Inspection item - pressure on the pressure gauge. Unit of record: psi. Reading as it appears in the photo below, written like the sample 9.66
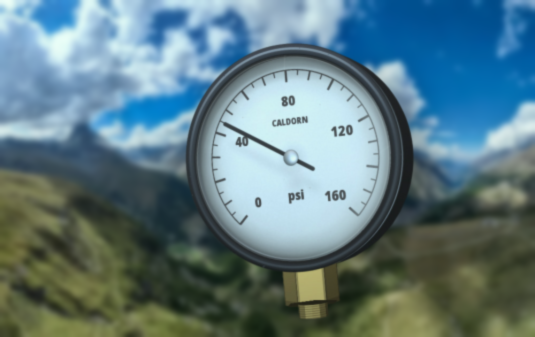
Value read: 45
